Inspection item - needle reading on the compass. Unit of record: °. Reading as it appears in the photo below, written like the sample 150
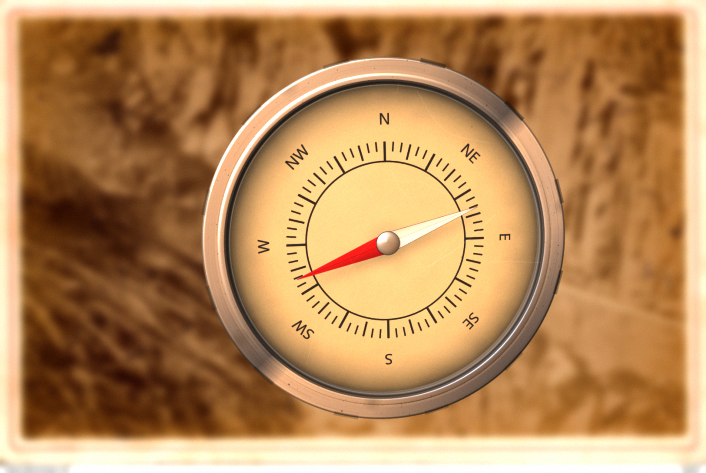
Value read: 250
